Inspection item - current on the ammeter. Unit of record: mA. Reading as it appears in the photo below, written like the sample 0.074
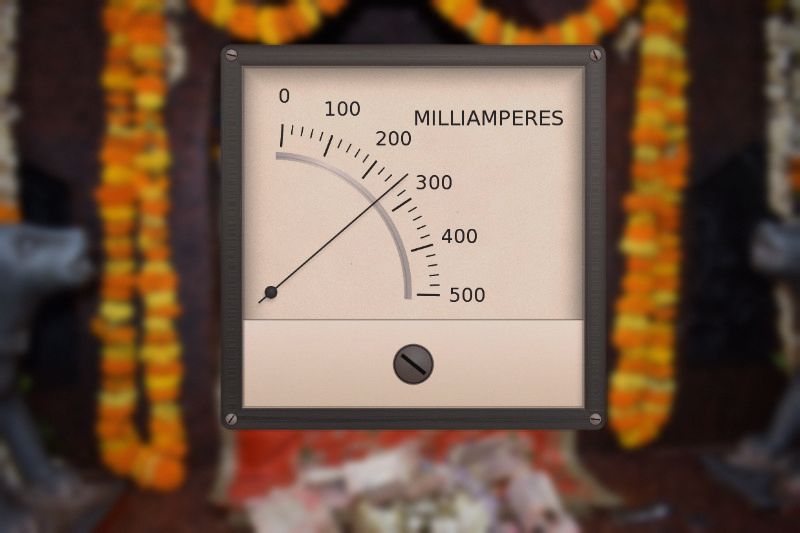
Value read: 260
